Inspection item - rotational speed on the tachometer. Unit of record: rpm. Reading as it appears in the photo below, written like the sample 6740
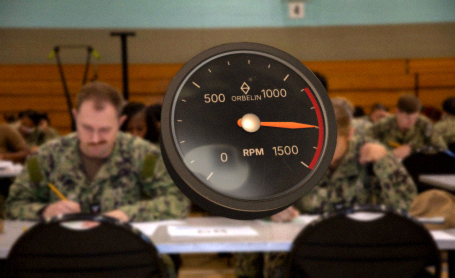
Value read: 1300
